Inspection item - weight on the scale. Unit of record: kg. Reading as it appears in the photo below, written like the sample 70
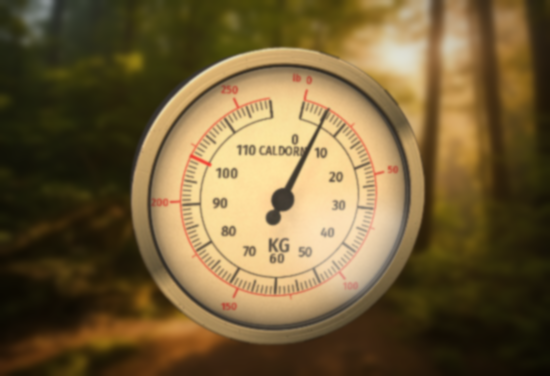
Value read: 5
